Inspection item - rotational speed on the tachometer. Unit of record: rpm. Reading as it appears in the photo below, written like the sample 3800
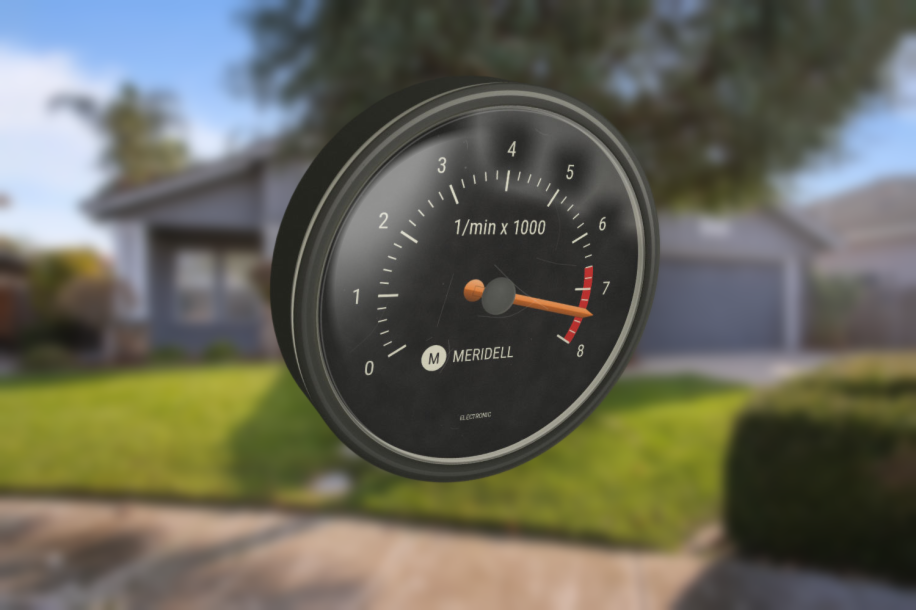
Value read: 7400
